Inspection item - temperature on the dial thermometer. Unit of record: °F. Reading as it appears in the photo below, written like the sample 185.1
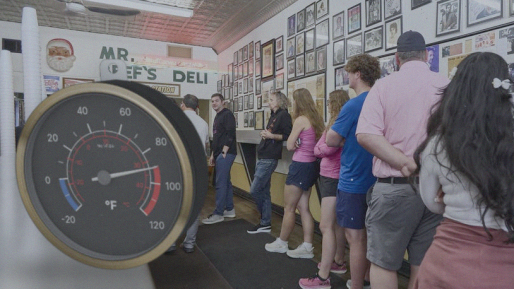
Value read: 90
